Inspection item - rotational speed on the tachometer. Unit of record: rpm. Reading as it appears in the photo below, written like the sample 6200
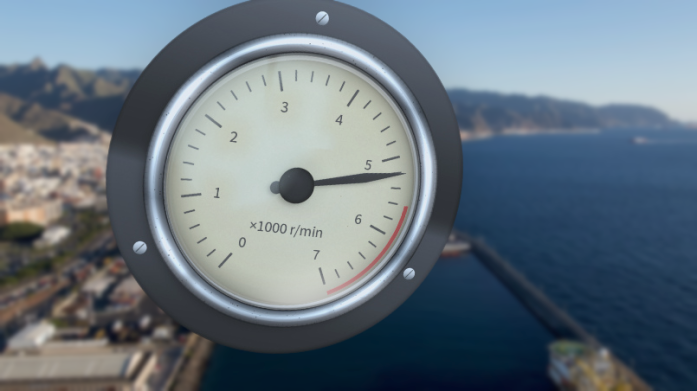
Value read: 5200
